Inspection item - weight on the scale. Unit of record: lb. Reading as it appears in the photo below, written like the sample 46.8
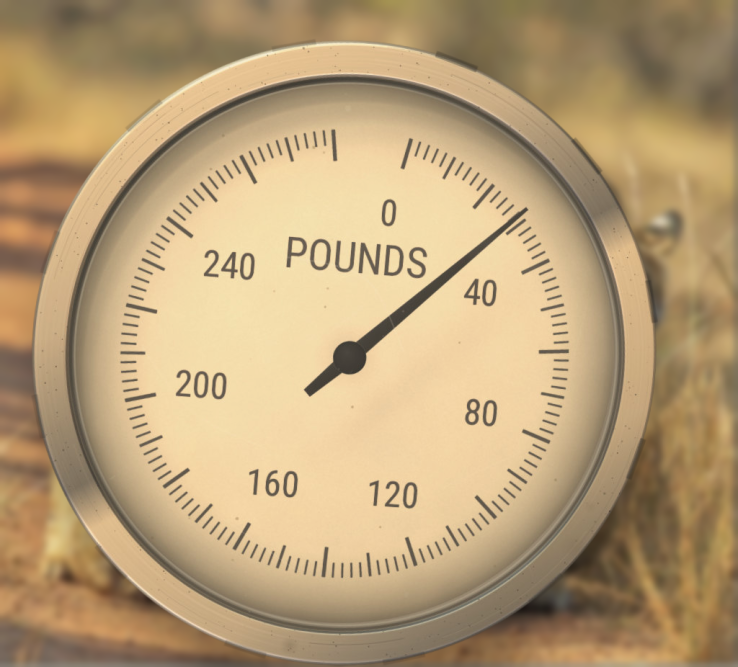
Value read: 28
